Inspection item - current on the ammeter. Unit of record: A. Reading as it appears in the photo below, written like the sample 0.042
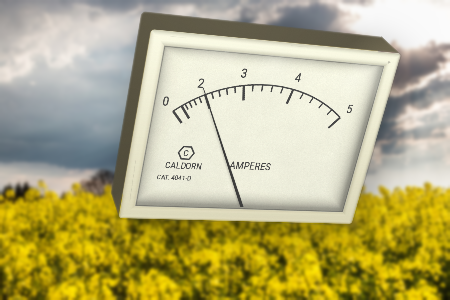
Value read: 2
